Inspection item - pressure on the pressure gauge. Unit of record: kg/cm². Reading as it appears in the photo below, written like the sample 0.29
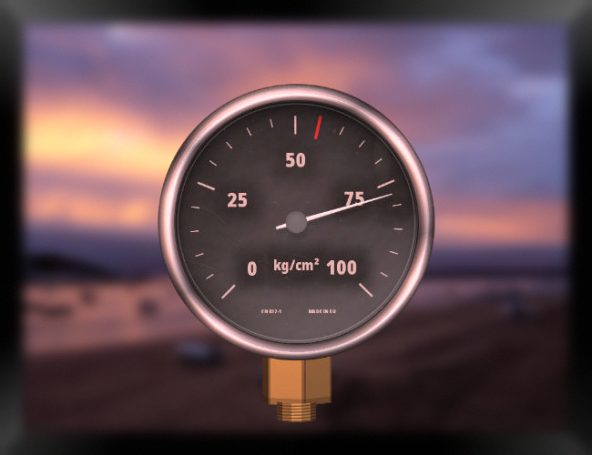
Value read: 77.5
